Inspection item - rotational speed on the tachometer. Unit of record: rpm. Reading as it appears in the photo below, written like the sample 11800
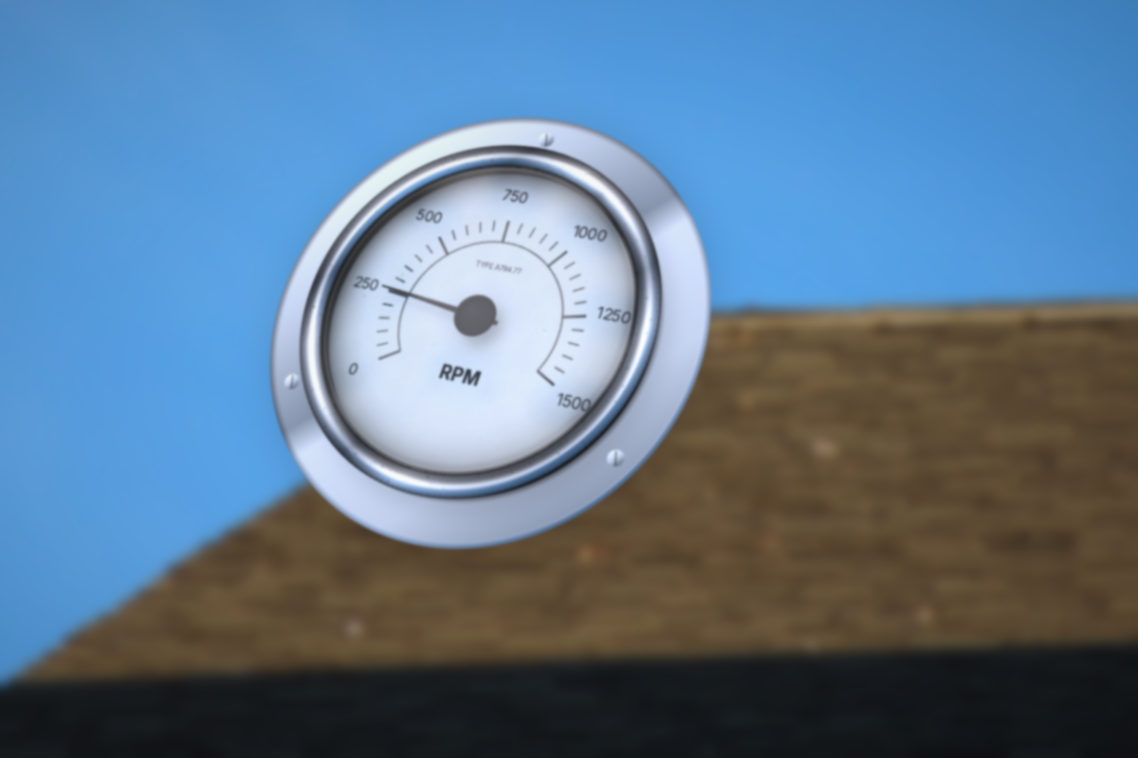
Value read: 250
